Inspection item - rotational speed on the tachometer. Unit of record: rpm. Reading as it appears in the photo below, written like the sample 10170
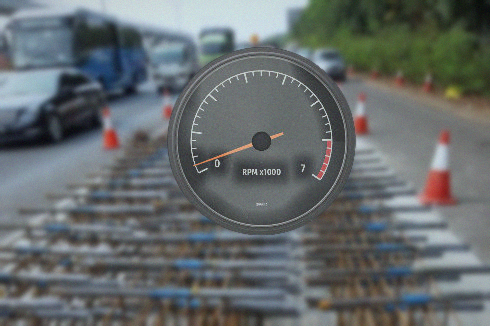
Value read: 200
